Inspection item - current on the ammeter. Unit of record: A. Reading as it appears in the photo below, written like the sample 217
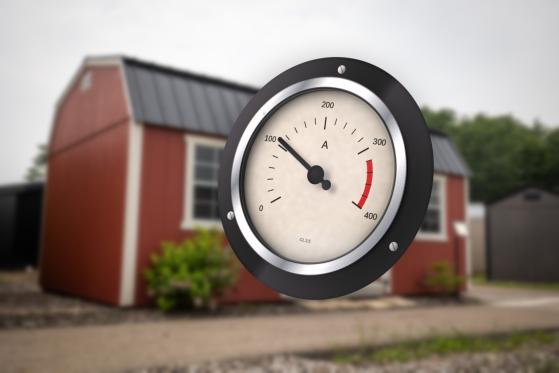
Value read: 110
